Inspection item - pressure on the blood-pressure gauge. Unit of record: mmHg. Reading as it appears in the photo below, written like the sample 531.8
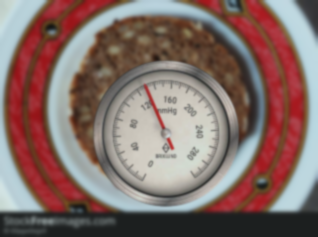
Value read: 130
